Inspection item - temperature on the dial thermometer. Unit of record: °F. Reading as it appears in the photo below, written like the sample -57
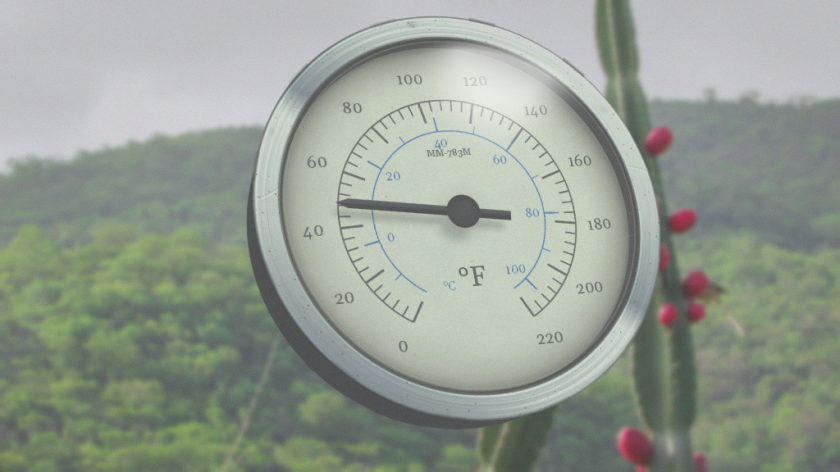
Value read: 48
